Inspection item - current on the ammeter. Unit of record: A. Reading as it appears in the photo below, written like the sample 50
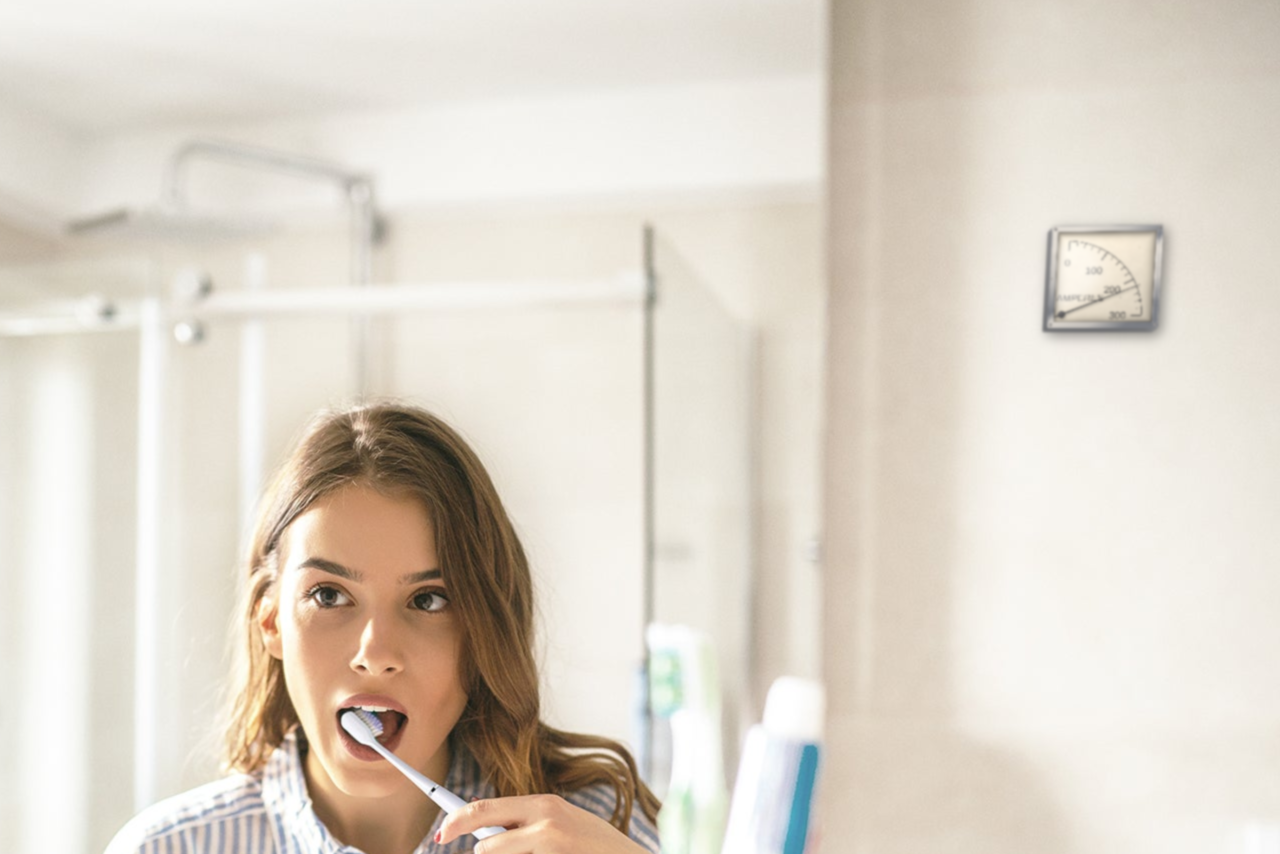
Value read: 220
